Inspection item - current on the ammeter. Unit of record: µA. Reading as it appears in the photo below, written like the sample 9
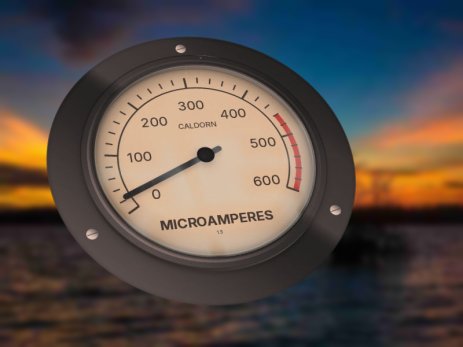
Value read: 20
